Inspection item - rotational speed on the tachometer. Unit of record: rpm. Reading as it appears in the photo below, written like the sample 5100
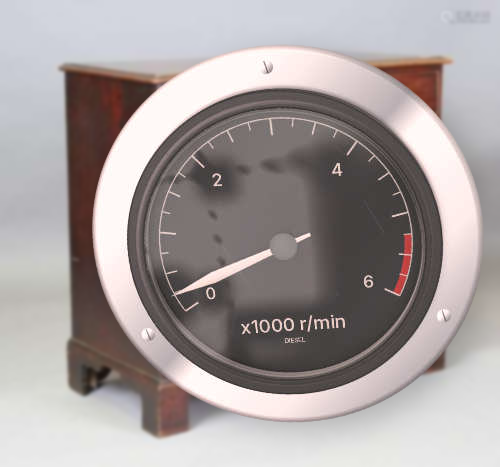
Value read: 250
